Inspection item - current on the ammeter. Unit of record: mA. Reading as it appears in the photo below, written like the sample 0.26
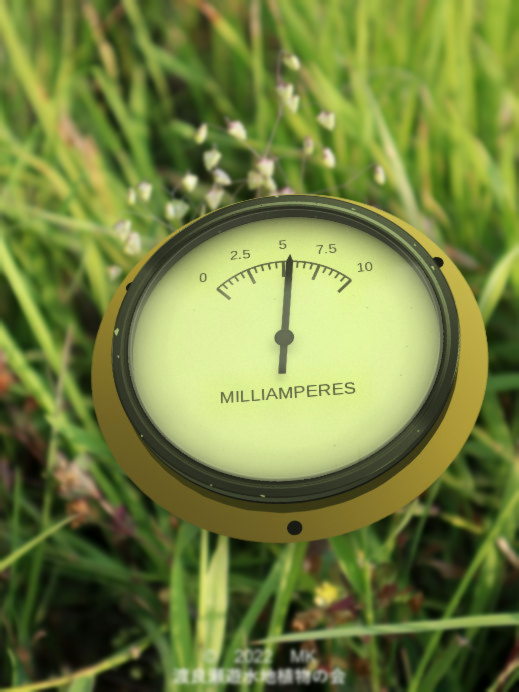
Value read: 5.5
